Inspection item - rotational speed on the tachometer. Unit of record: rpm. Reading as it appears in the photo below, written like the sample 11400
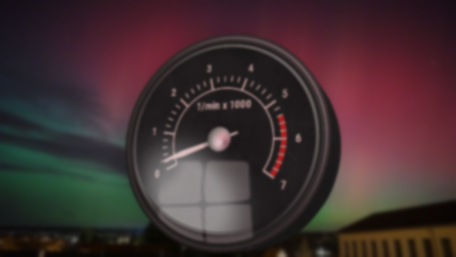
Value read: 200
